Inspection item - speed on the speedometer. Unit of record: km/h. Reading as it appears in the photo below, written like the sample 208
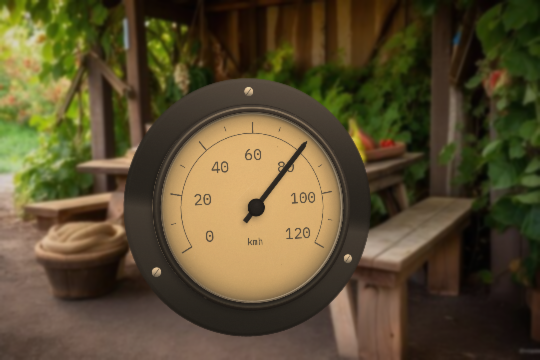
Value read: 80
